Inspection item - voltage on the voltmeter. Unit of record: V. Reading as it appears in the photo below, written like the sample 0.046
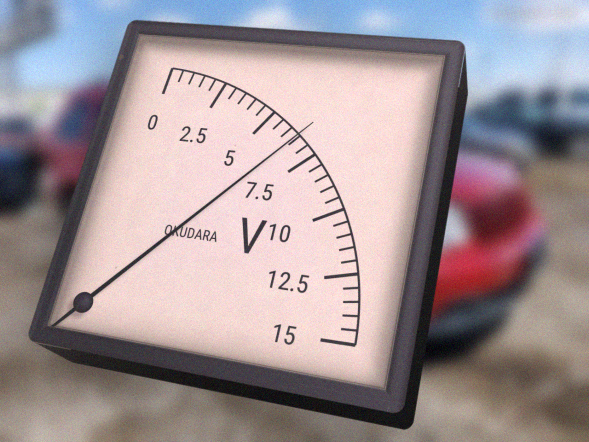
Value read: 6.5
